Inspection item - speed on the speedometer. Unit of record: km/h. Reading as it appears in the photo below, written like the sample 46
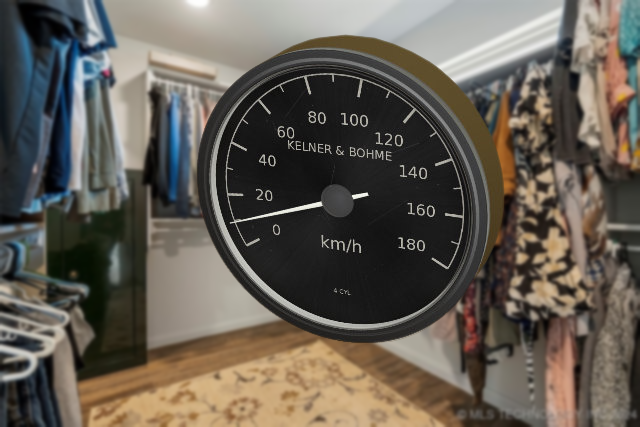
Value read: 10
